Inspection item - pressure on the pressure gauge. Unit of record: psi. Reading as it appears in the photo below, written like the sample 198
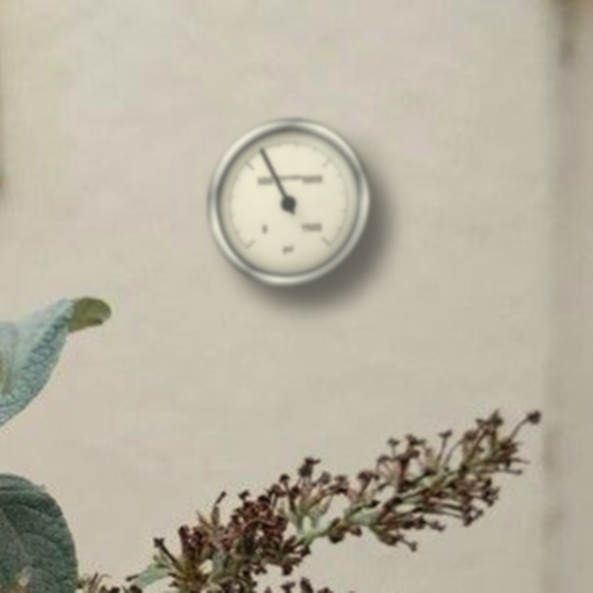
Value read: 600
